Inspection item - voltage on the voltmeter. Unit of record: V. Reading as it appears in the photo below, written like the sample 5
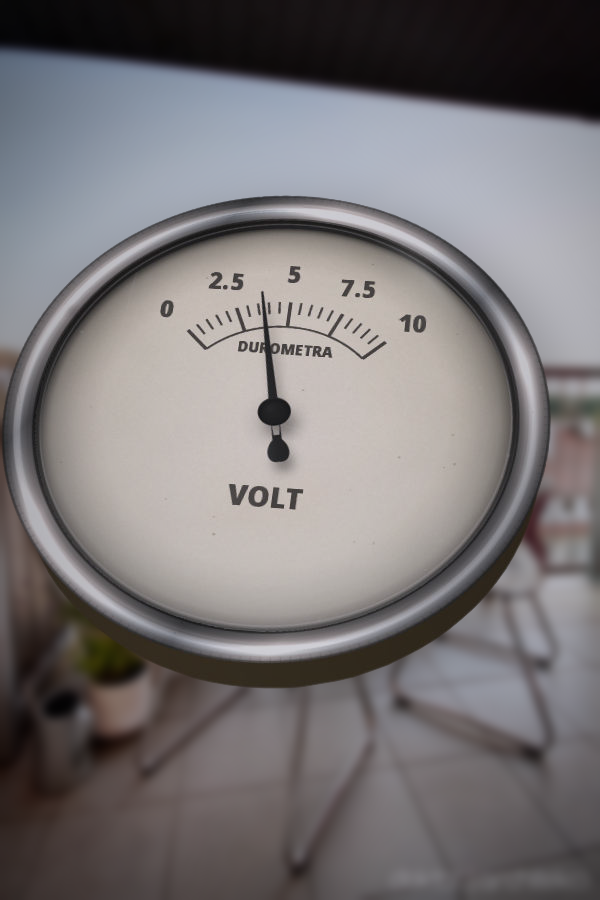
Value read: 3.75
